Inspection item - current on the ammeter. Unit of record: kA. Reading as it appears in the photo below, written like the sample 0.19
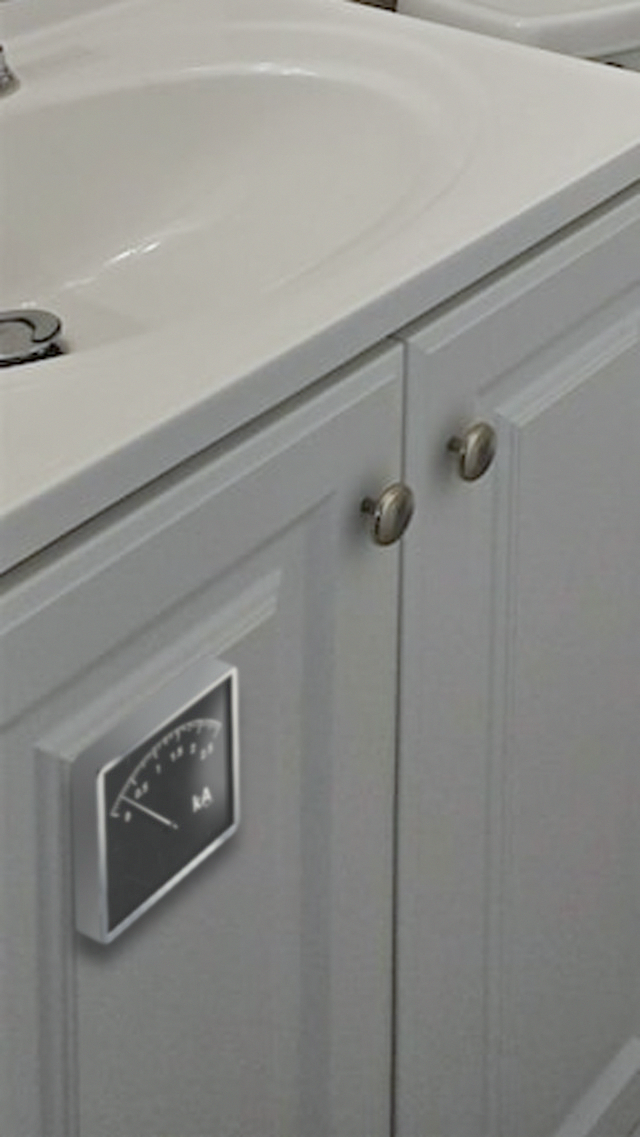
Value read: 0.25
